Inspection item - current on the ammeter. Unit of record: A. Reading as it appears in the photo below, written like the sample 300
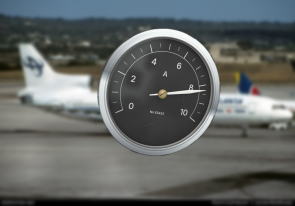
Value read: 8.25
